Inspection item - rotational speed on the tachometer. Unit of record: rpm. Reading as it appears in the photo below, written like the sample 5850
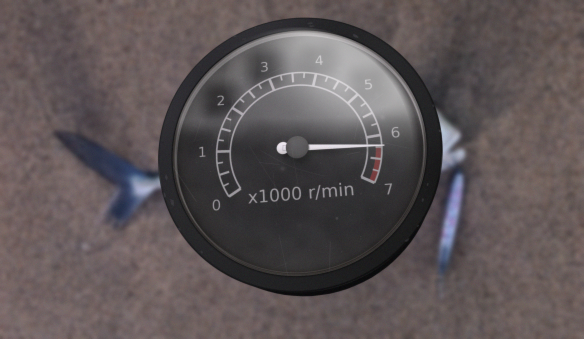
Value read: 6250
